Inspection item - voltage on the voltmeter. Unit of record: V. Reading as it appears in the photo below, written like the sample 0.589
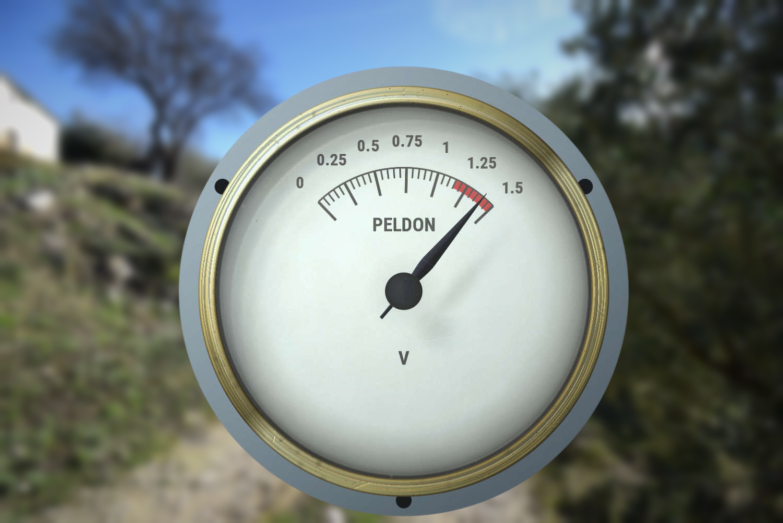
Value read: 1.4
